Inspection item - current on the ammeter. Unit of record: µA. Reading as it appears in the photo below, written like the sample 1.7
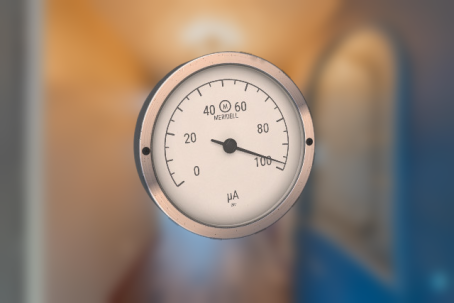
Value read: 97.5
